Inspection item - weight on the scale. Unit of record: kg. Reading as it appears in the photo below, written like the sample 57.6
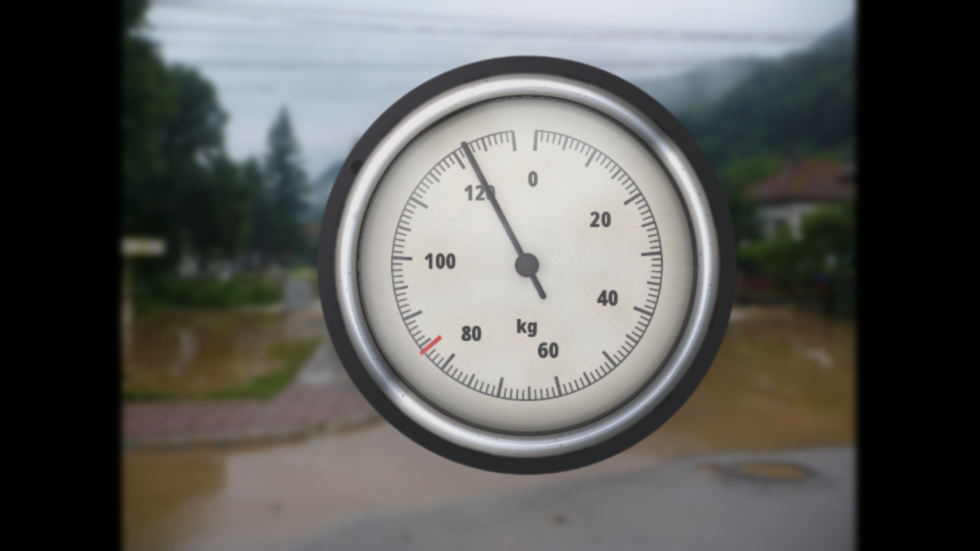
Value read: 122
